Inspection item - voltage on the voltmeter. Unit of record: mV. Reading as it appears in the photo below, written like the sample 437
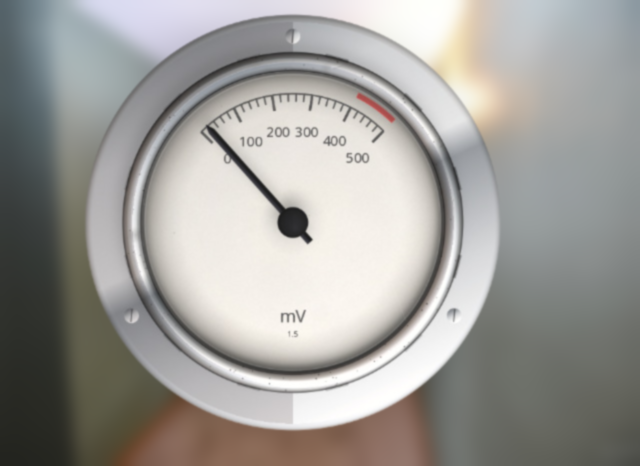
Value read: 20
